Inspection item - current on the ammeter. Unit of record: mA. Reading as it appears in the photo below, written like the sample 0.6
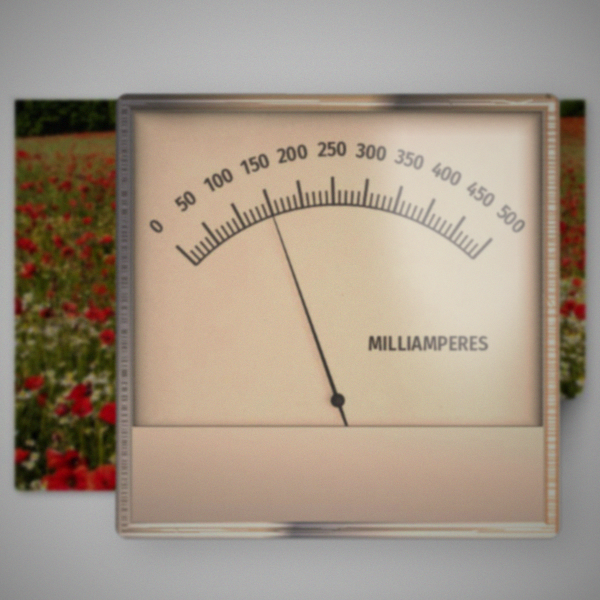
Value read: 150
